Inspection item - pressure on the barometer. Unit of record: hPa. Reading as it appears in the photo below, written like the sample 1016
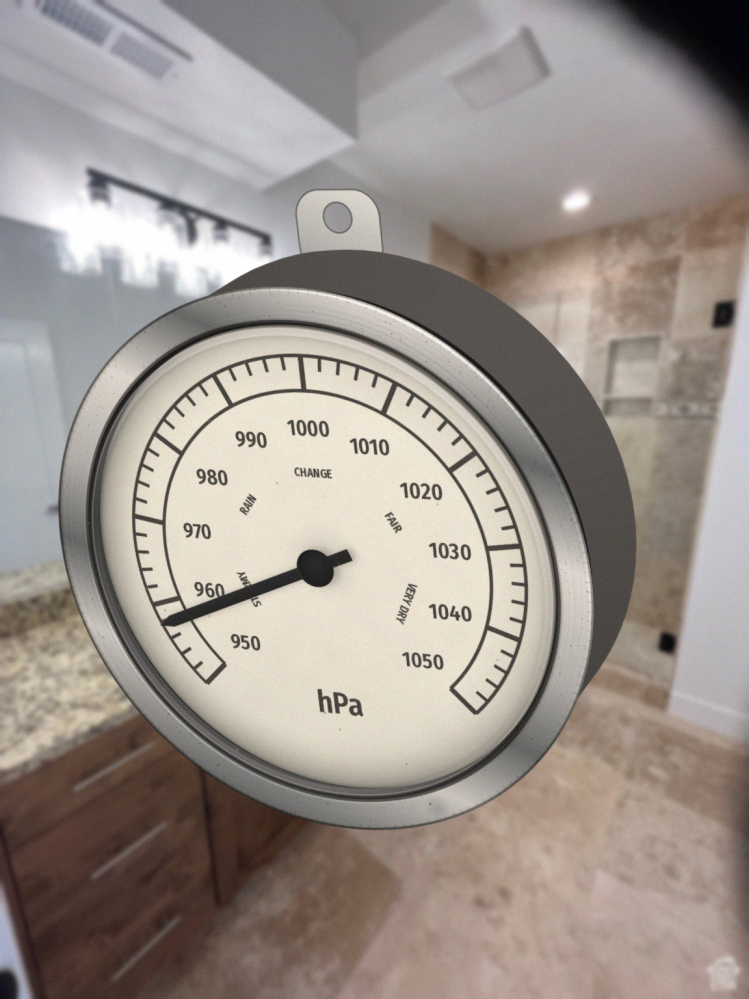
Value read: 958
